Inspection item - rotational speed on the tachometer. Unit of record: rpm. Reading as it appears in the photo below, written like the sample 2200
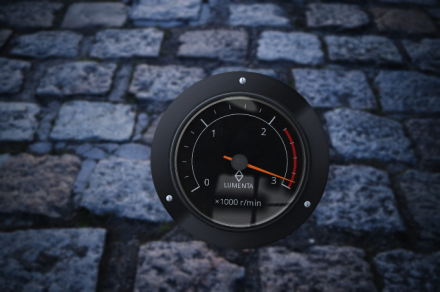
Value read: 2900
